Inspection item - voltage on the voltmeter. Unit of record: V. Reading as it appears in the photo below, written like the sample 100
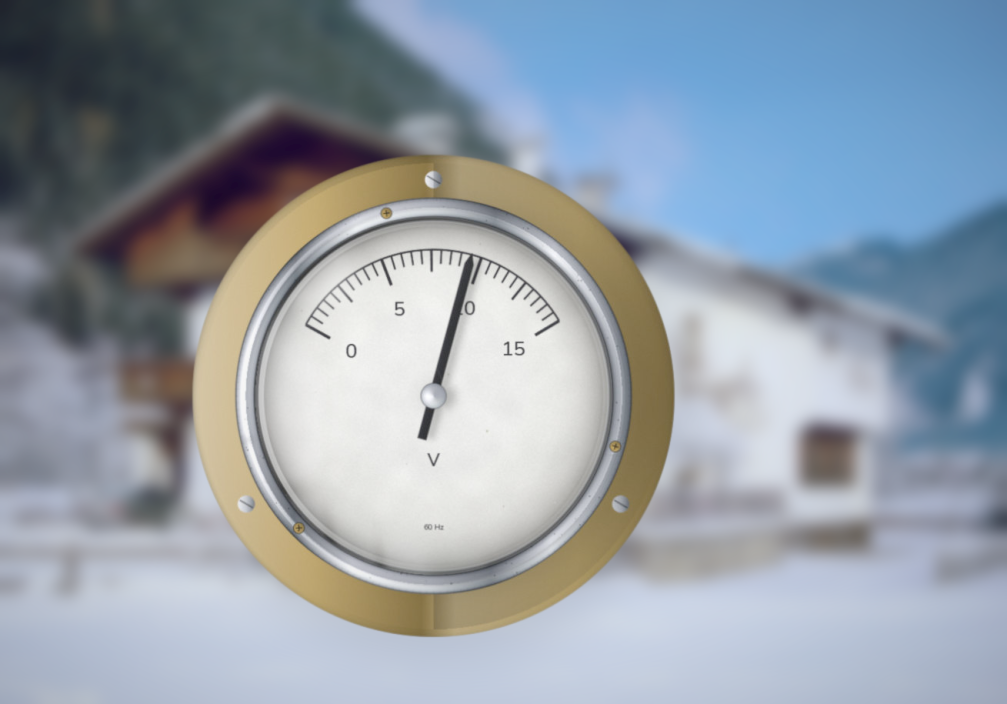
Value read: 9.5
